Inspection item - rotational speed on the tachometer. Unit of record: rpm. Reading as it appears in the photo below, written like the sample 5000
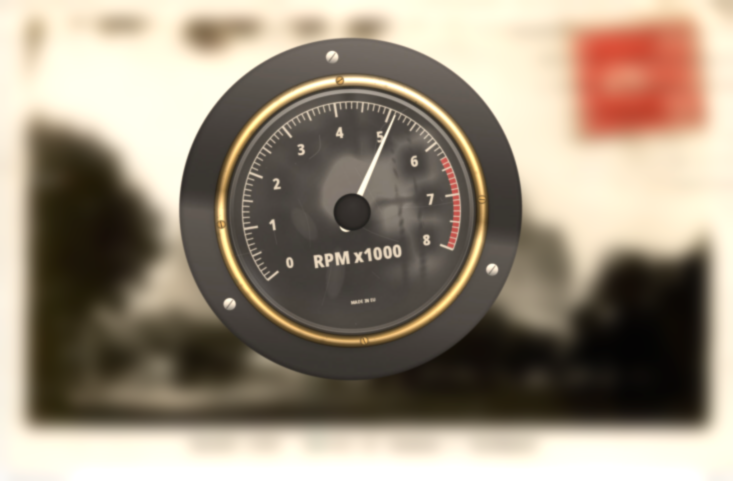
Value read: 5100
